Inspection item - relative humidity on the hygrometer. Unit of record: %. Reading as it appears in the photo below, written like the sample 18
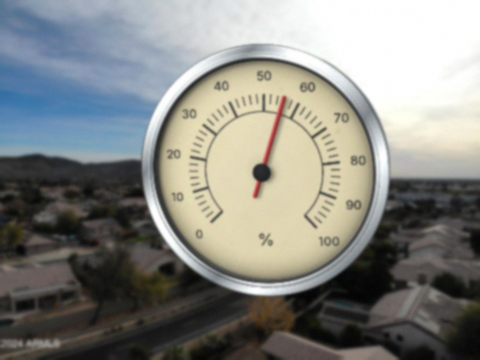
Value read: 56
